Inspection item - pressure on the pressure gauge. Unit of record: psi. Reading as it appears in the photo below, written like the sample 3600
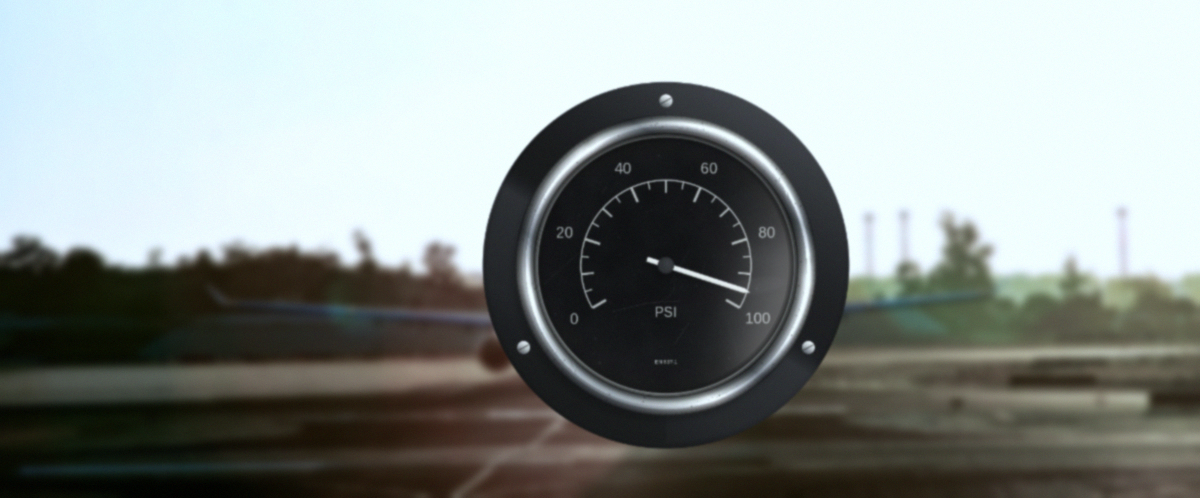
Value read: 95
